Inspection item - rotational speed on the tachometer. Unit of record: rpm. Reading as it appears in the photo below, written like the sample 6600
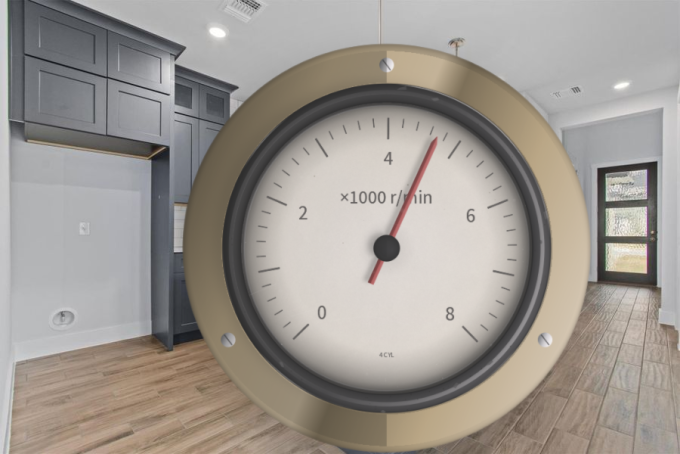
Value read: 4700
